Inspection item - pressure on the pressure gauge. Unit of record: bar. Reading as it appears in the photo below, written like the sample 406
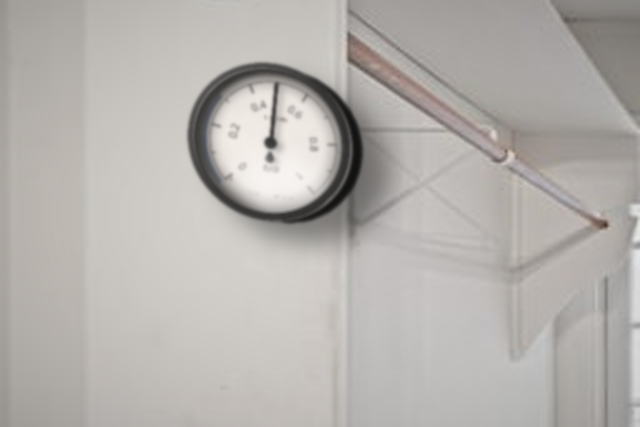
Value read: 0.5
